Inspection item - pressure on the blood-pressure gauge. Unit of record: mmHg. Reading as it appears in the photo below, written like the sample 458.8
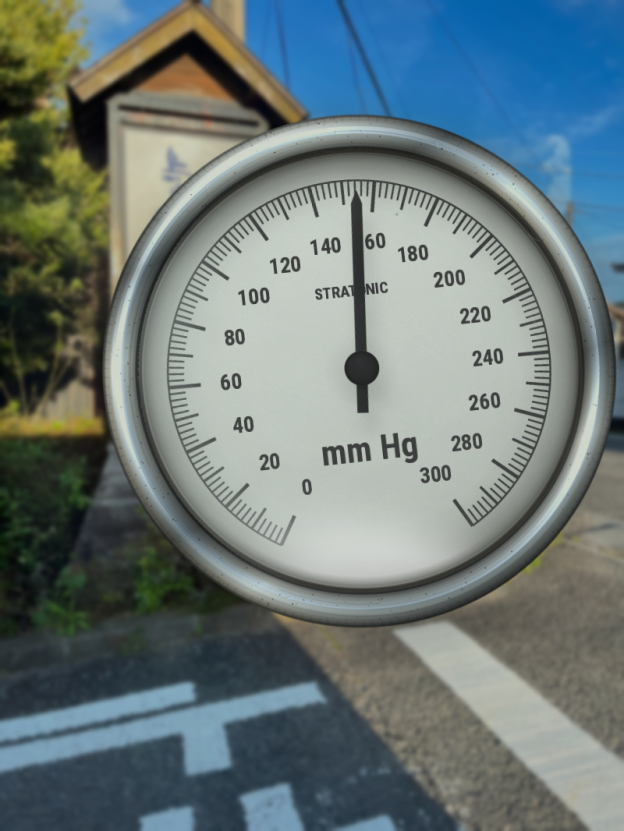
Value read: 154
